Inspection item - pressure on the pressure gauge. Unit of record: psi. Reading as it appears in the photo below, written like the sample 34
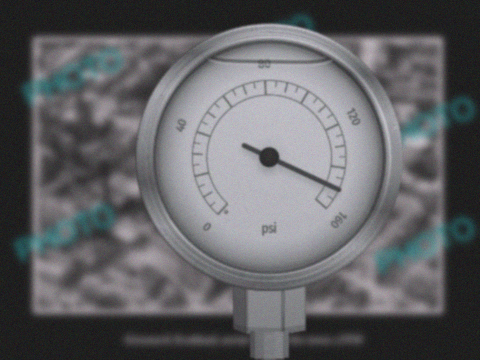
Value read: 150
